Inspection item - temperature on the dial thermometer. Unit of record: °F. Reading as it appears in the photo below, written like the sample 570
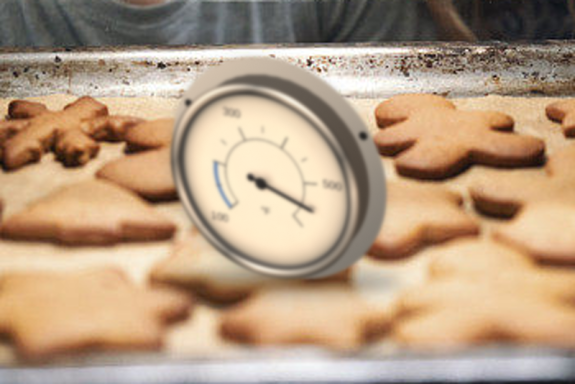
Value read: 550
